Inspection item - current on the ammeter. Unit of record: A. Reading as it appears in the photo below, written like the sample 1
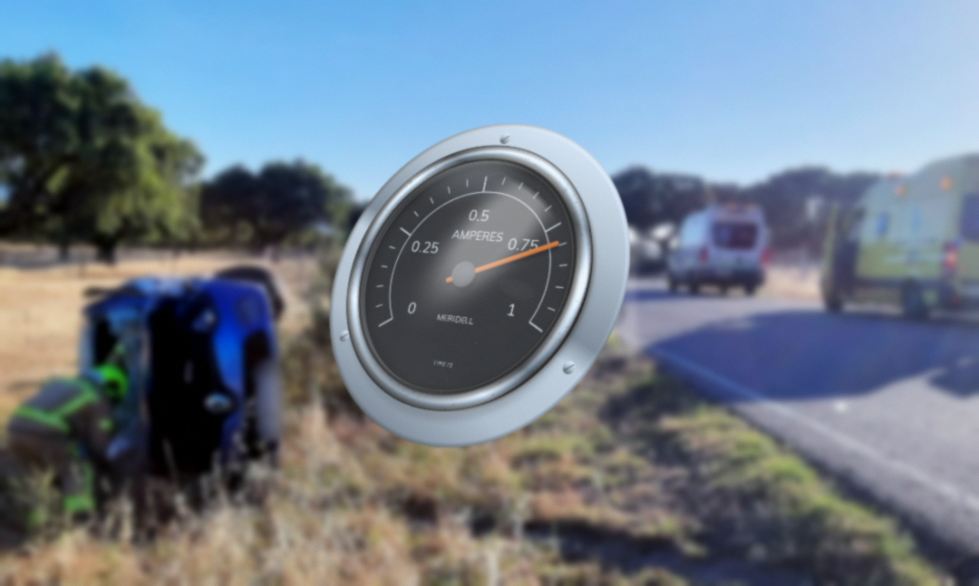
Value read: 0.8
